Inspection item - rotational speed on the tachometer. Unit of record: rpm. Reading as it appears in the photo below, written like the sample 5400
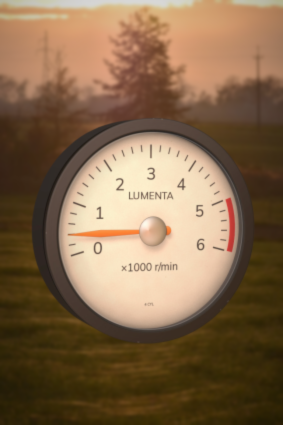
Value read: 400
